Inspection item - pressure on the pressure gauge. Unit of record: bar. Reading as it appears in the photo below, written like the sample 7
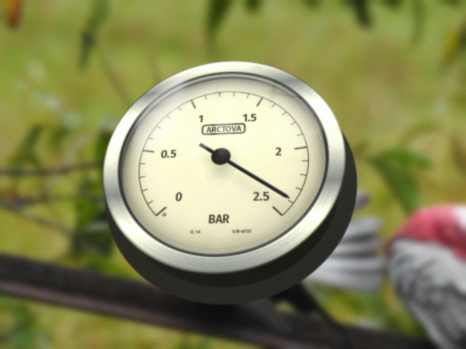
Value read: 2.4
